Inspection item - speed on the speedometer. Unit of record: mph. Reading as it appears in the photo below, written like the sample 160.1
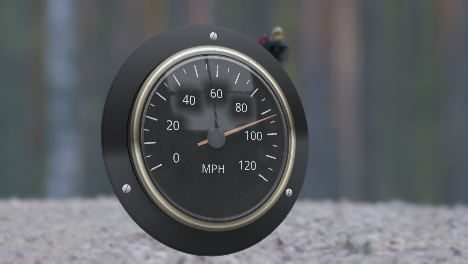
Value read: 92.5
